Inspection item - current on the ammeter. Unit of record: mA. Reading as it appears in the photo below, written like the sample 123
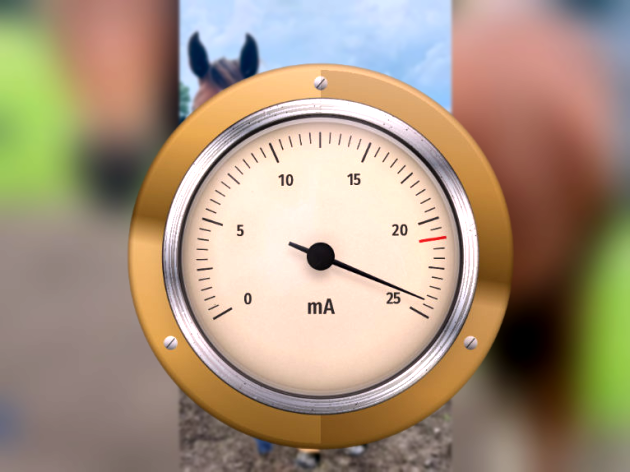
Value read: 24.25
